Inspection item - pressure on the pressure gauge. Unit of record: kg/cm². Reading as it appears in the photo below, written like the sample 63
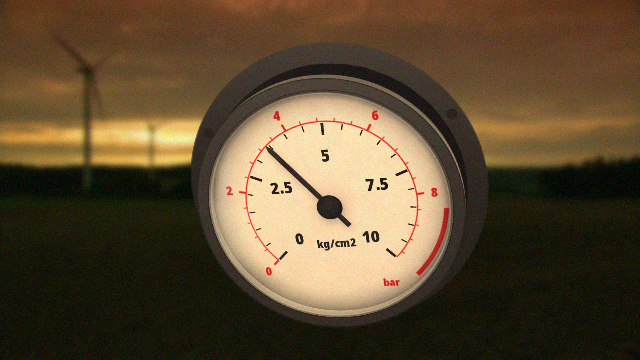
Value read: 3.5
